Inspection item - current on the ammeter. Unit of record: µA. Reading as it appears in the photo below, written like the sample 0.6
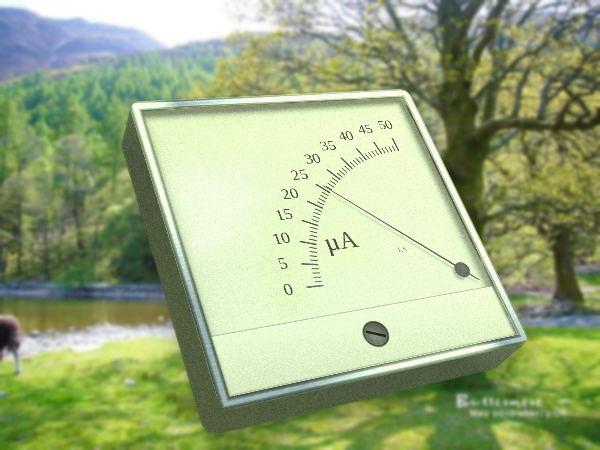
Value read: 25
